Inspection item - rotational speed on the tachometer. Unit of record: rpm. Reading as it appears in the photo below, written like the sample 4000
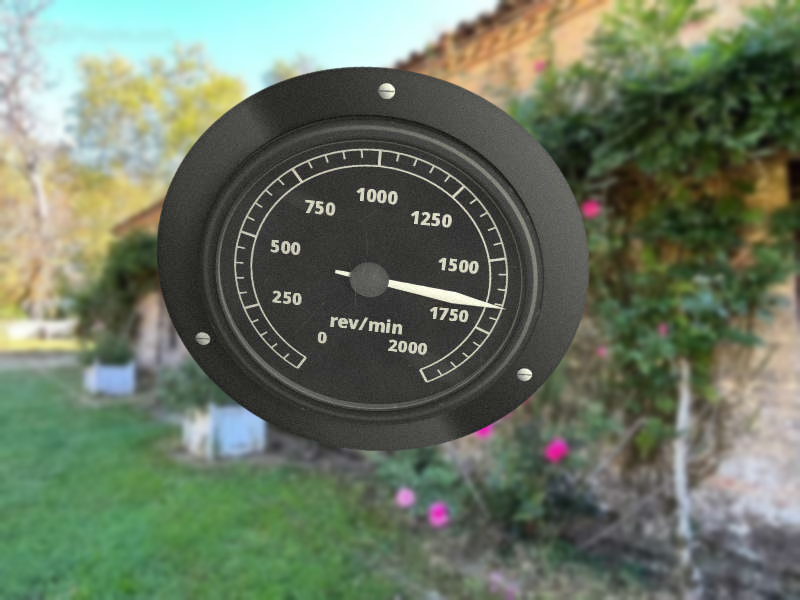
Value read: 1650
